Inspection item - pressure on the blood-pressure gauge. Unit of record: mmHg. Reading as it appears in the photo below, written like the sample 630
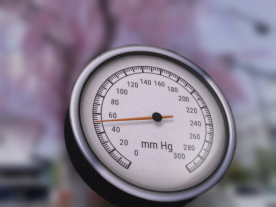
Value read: 50
